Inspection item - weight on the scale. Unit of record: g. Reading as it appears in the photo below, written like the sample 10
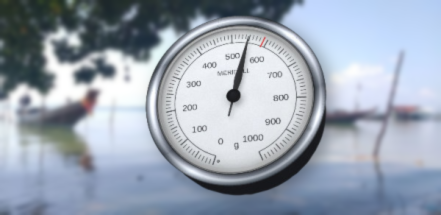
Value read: 550
